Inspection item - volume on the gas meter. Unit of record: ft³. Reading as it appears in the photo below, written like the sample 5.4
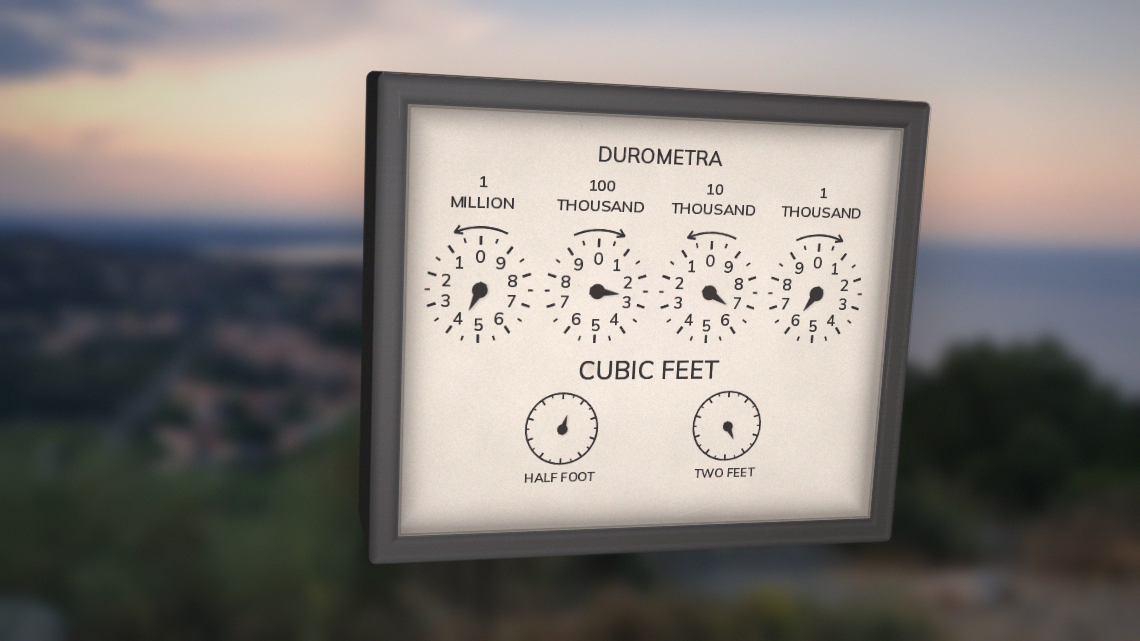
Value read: 426600
